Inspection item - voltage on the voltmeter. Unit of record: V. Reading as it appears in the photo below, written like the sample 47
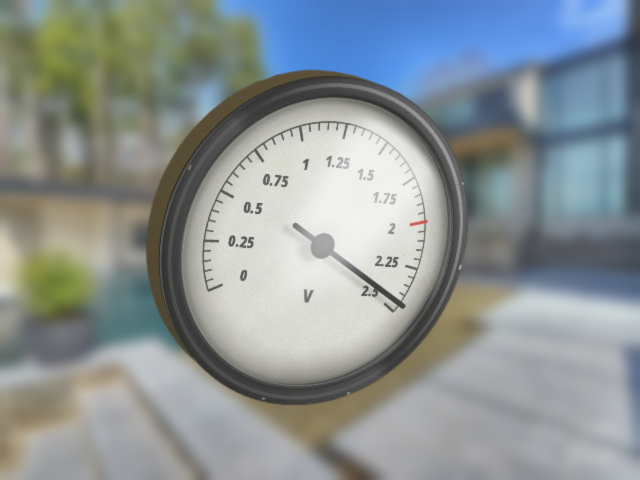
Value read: 2.45
